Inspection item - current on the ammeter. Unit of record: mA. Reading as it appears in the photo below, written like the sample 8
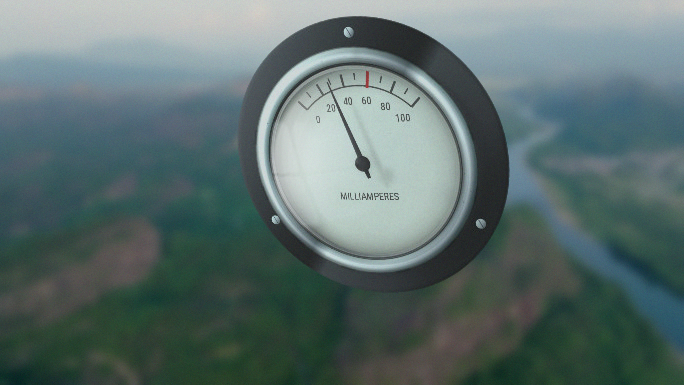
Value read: 30
